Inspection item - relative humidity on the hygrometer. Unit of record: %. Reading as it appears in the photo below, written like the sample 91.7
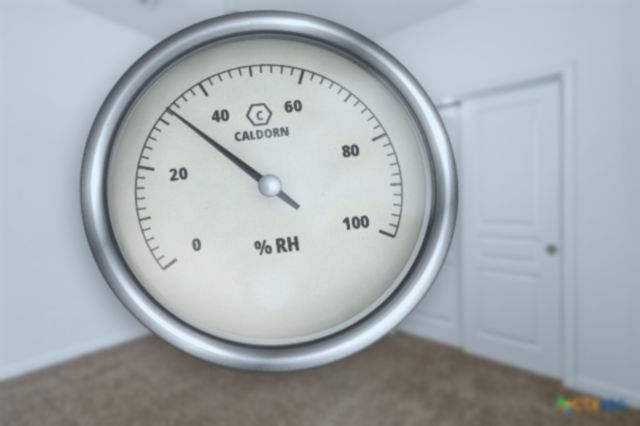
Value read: 32
